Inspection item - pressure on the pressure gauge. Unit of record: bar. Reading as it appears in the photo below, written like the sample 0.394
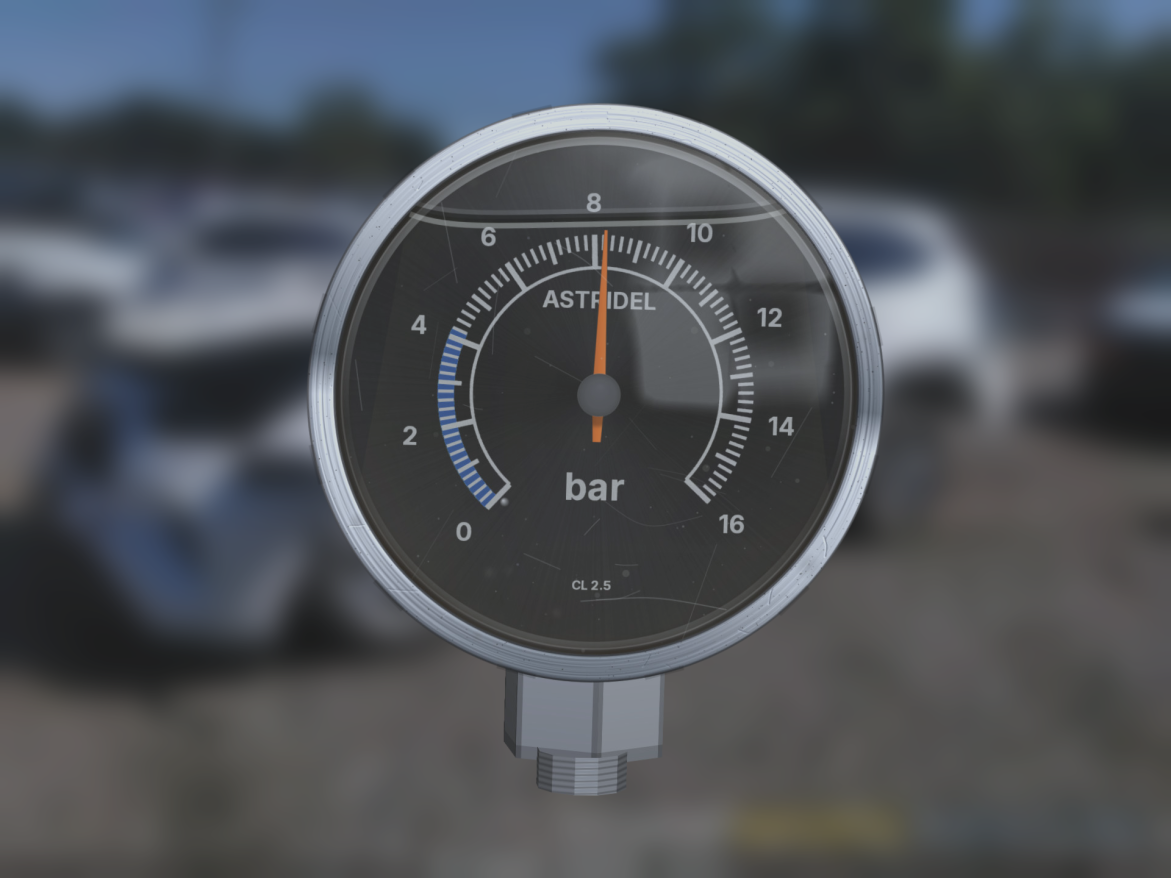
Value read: 8.2
